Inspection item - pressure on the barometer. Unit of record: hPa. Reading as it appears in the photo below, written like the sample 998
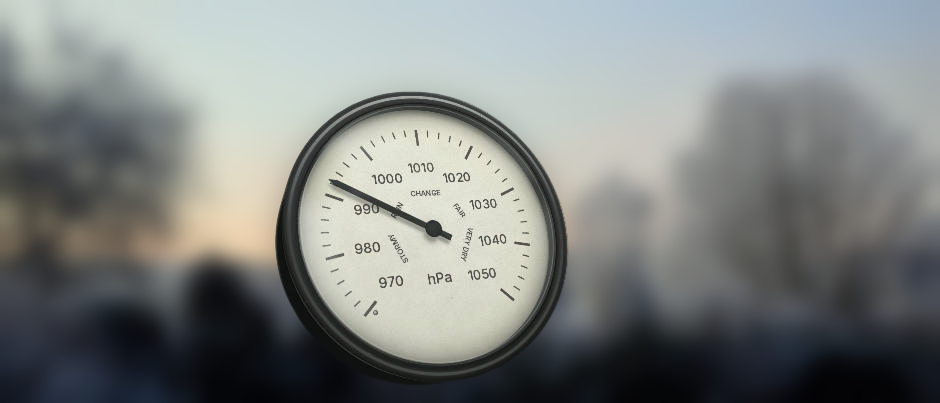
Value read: 992
